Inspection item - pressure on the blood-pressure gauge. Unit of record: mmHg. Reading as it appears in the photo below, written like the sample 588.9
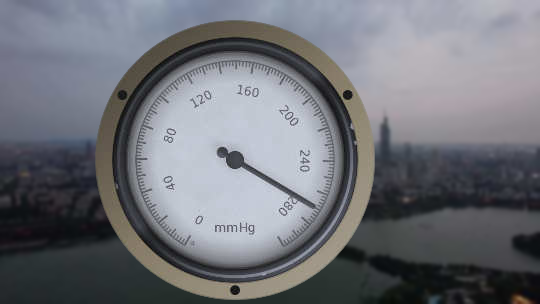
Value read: 270
